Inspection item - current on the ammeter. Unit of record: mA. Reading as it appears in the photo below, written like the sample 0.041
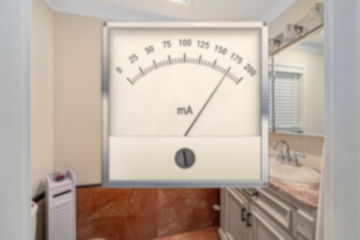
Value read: 175
